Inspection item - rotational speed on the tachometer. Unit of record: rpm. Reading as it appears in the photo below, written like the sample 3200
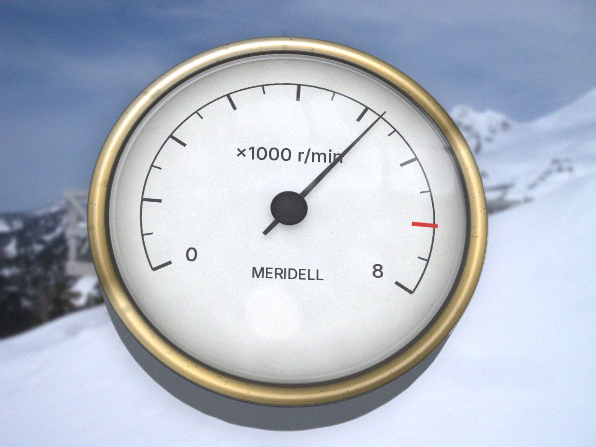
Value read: 5250
